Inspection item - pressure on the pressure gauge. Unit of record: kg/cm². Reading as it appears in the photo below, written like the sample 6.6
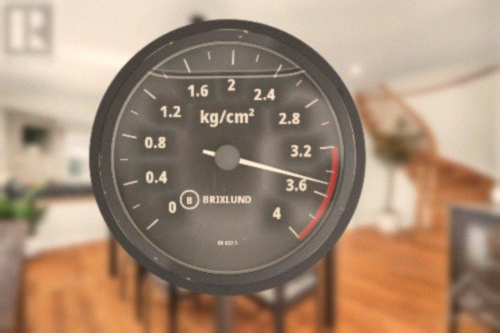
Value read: 3.5
